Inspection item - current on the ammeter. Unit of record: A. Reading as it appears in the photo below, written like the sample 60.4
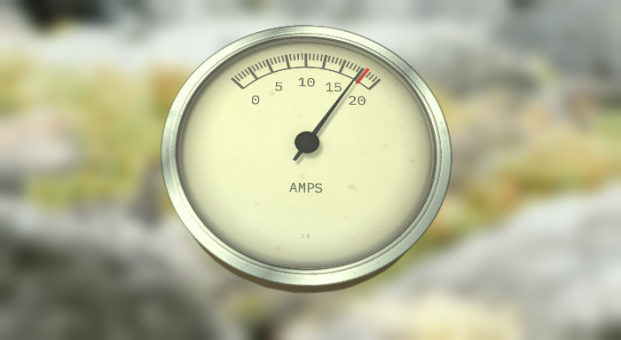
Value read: 17.5
